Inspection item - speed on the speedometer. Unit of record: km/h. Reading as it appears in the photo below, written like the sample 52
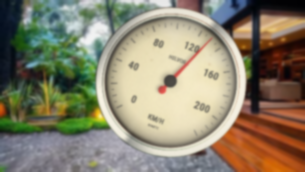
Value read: 130
